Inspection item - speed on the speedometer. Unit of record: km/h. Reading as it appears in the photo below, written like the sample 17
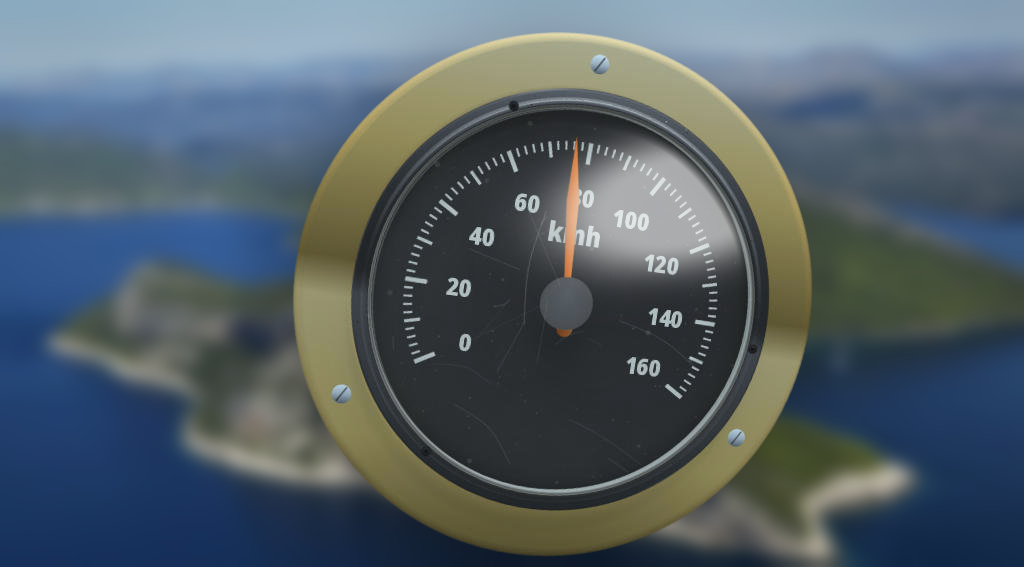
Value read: 76
